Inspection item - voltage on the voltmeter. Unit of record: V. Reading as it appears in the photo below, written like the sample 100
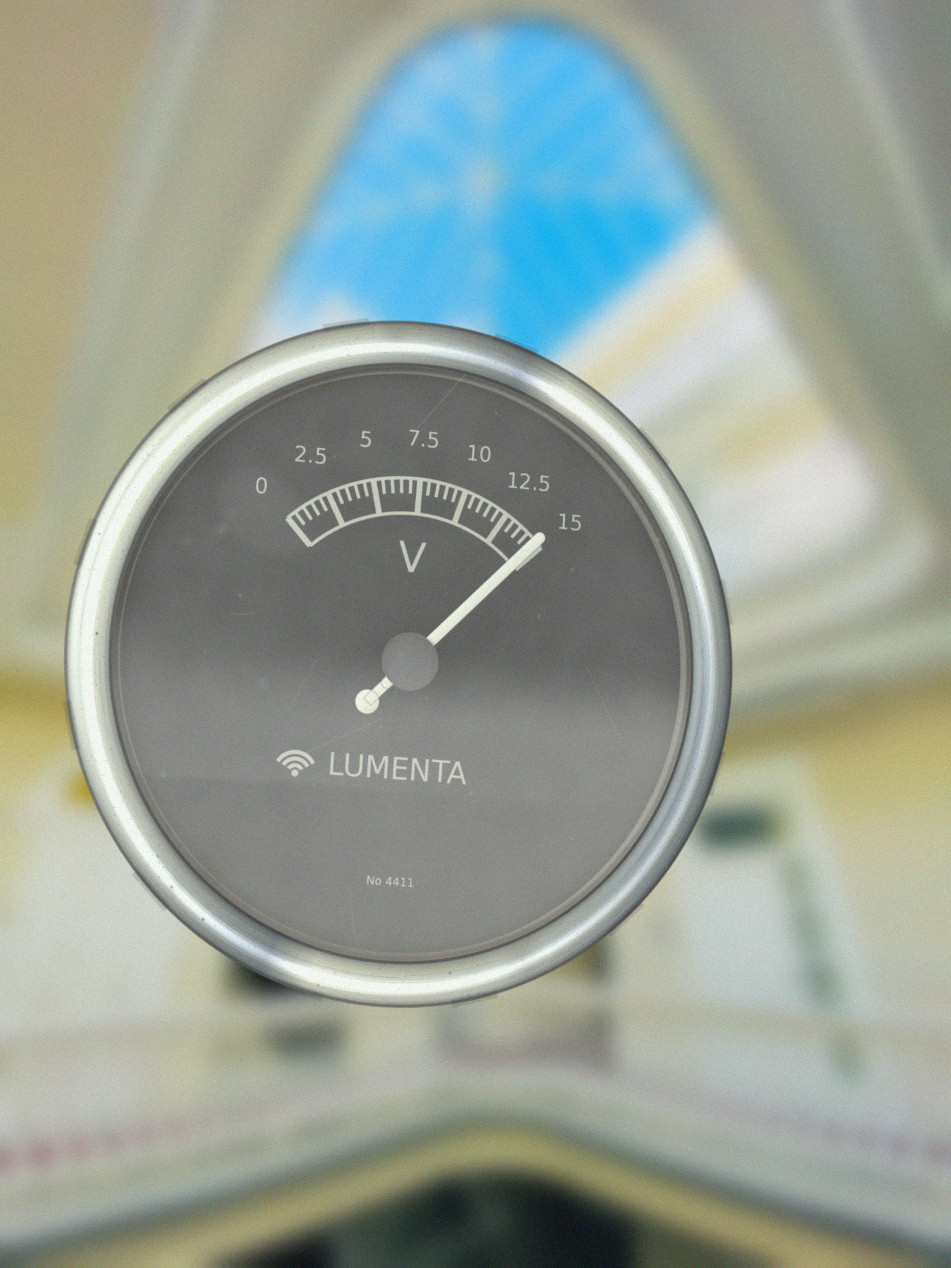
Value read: 14.5
